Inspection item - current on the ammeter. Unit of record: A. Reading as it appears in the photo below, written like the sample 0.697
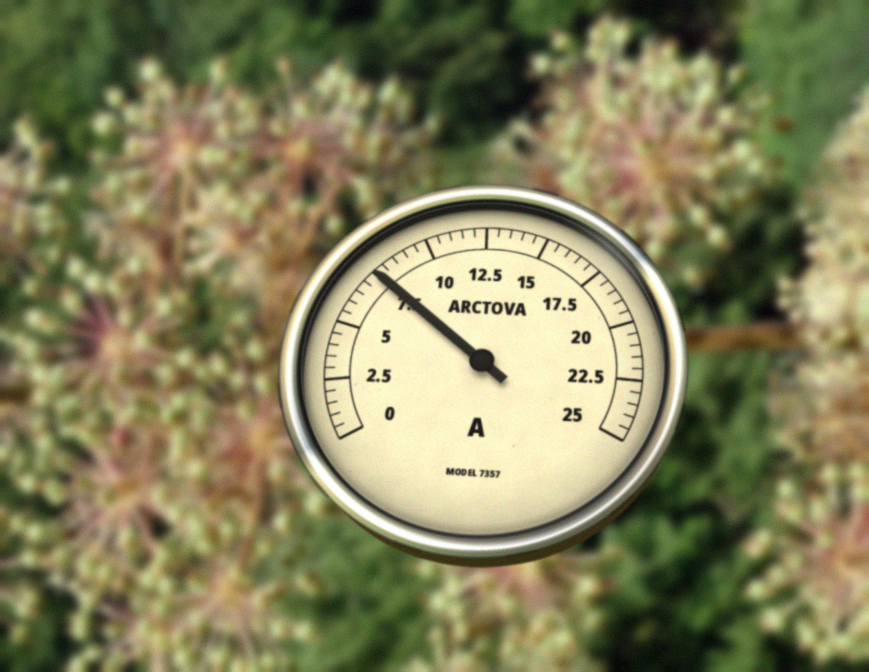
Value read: 7.5
